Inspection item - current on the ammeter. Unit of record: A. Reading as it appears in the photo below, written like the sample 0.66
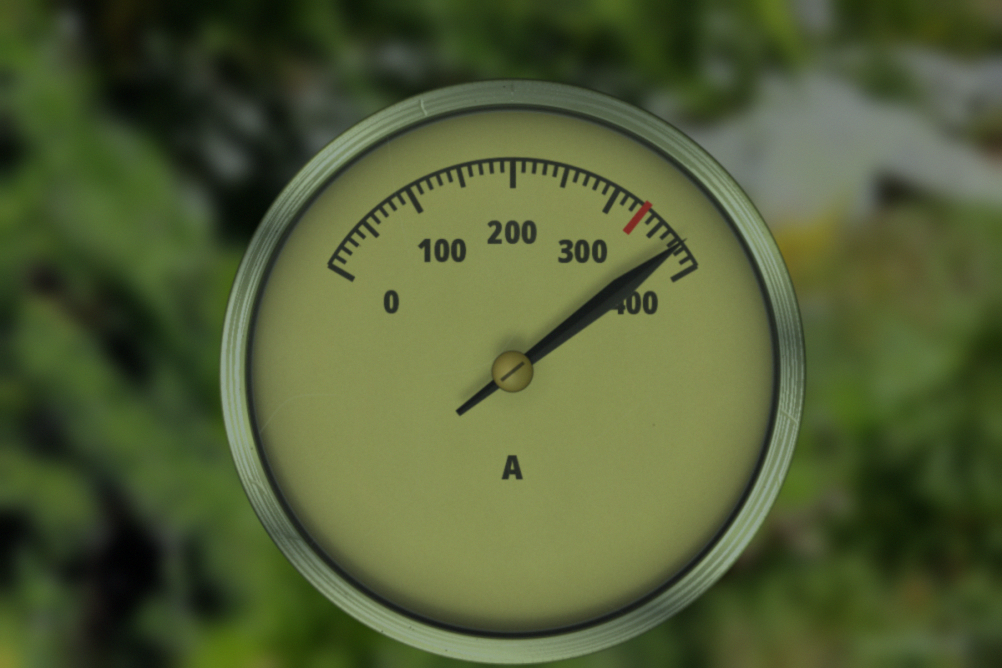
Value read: 375
